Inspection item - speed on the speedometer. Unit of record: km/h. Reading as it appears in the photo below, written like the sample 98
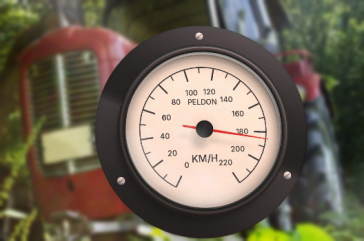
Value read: 185
